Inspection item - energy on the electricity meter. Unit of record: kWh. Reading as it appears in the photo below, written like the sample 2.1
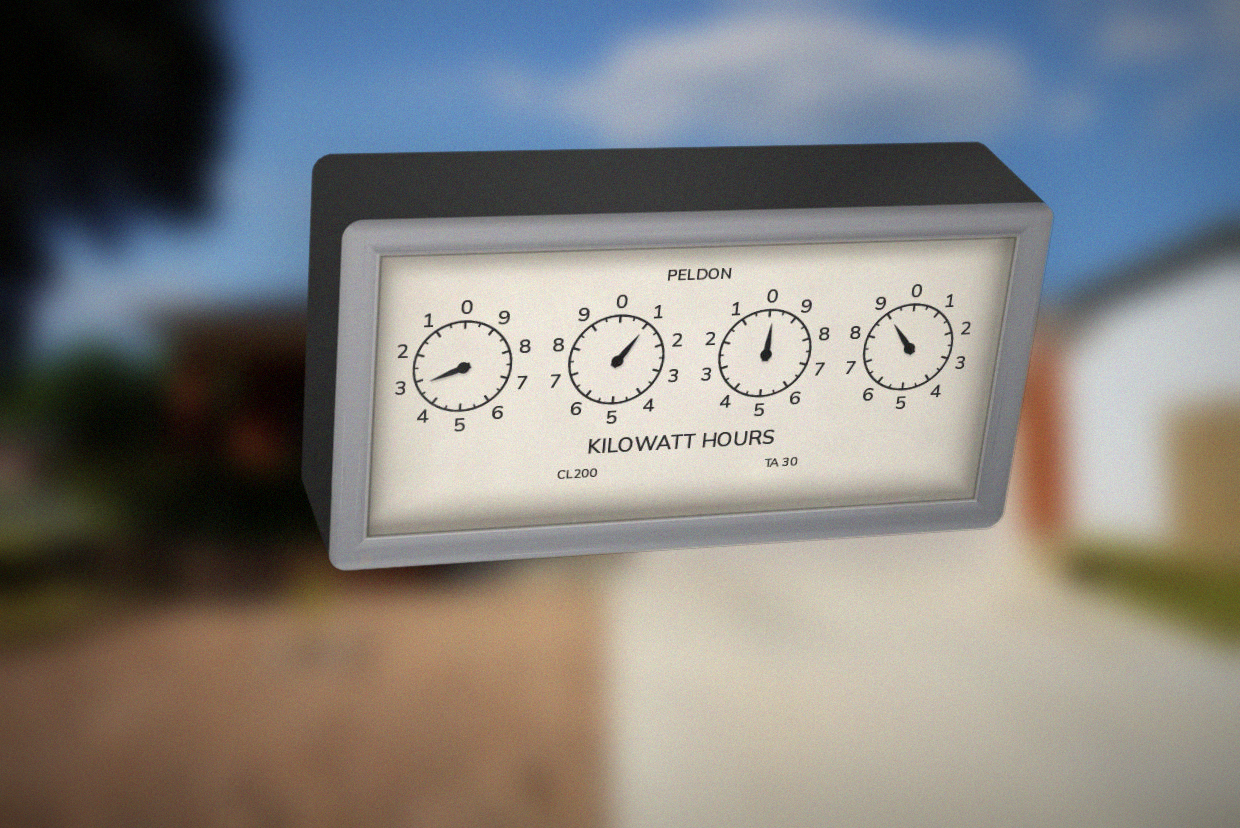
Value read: 3099
